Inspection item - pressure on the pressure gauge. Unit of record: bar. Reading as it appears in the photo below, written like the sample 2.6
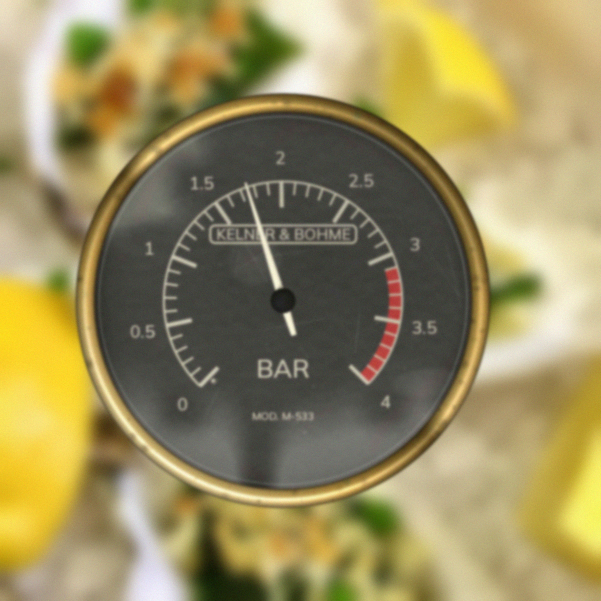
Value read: 1.75
